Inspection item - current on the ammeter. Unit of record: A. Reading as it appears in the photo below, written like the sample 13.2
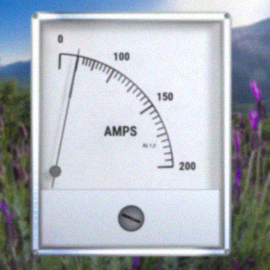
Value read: 50
